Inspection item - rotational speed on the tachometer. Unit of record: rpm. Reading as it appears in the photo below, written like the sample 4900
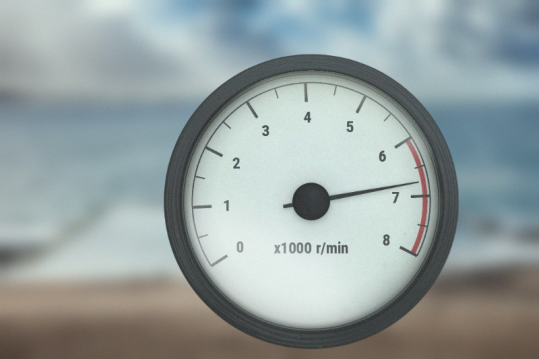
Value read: 6750
